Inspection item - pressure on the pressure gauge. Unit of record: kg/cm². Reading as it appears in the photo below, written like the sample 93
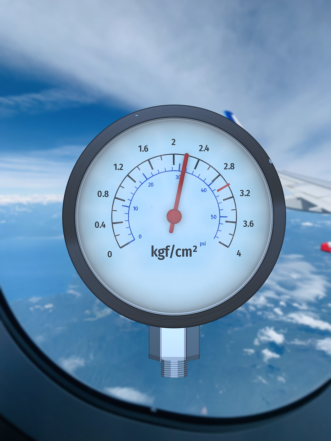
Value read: 2.2
